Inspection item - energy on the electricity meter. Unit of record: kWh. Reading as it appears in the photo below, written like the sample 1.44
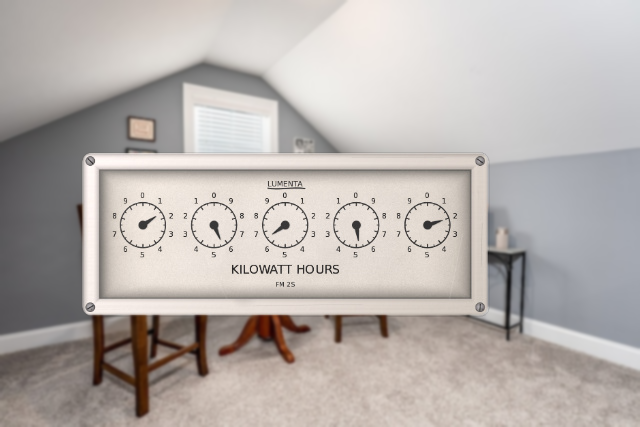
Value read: 15652
